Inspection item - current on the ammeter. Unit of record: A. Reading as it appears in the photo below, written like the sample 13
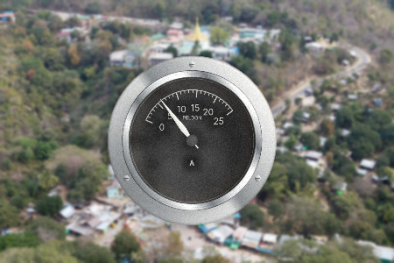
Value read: 6
